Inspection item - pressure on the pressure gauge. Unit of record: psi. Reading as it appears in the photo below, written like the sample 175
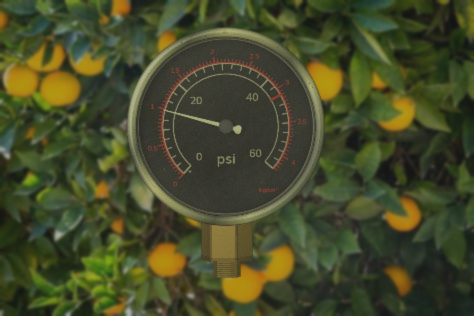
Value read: 14
